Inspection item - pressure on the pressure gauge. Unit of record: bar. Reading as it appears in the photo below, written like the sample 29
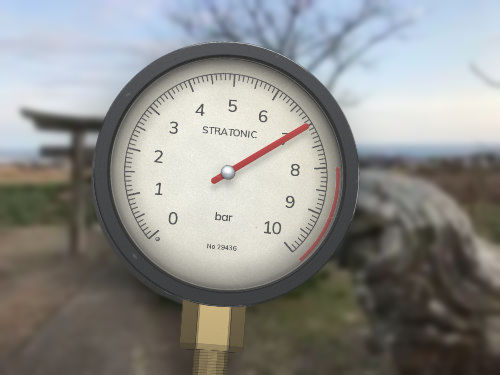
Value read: 7
